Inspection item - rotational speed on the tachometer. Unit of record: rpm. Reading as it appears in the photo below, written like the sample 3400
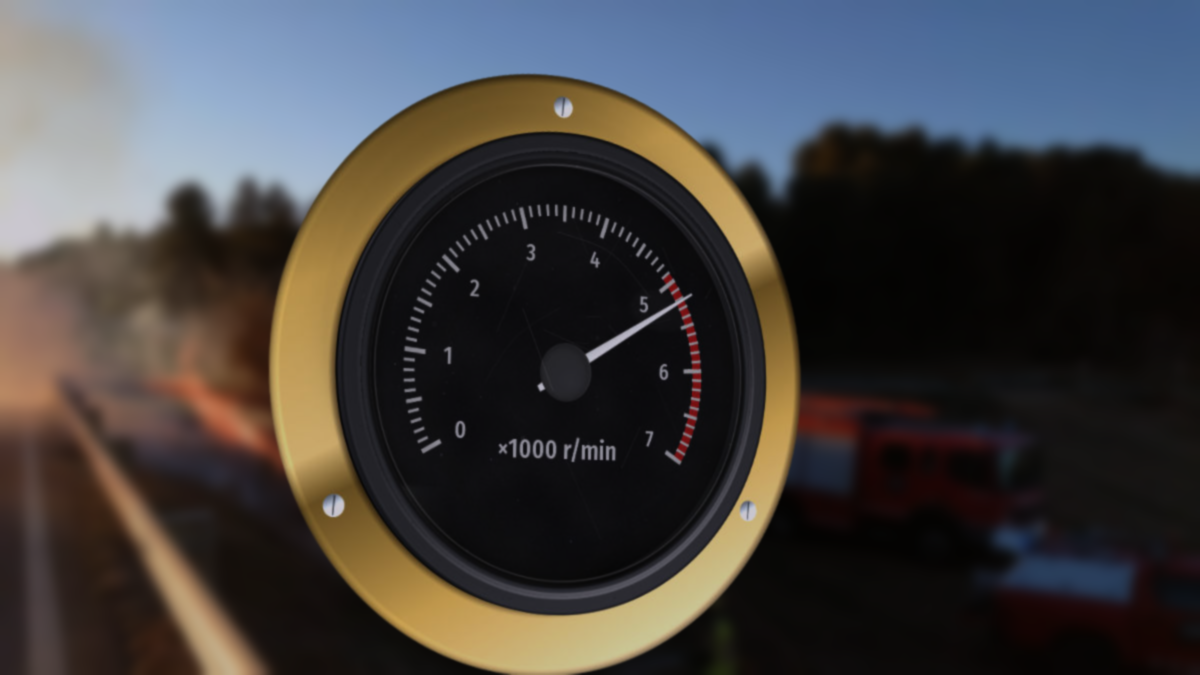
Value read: 5200
